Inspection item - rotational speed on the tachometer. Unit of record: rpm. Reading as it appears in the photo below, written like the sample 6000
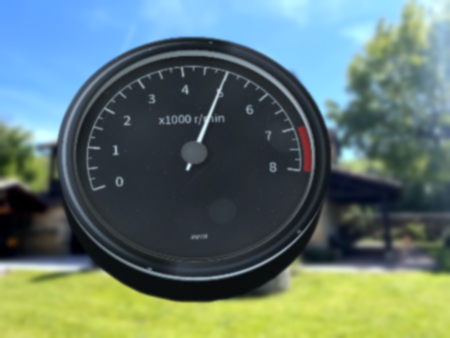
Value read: 5000
